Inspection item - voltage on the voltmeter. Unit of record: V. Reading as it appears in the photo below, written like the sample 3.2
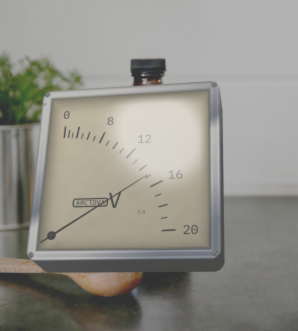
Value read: 15
